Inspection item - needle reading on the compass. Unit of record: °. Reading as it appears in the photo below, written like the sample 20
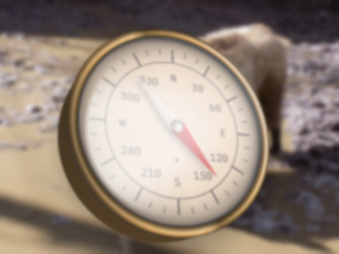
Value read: 140
